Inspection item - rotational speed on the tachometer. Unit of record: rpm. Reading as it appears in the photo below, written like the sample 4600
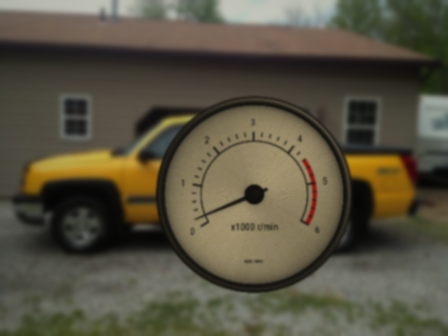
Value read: 200
